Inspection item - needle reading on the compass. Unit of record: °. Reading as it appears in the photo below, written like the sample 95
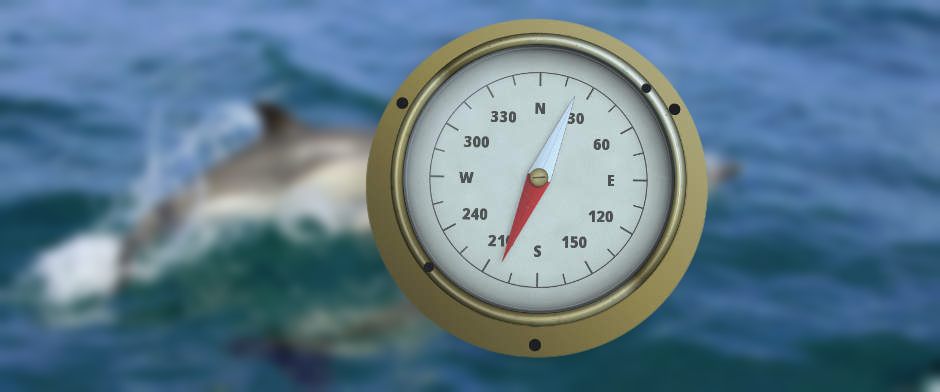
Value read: 202.5
